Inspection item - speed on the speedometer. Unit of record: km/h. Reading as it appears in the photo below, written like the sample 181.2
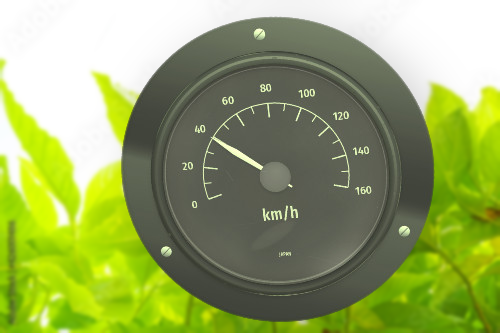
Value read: 40
